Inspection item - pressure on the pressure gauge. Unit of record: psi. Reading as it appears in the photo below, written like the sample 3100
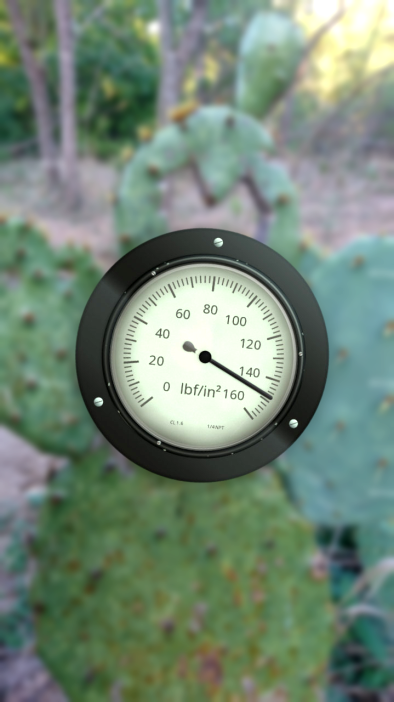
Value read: 148
